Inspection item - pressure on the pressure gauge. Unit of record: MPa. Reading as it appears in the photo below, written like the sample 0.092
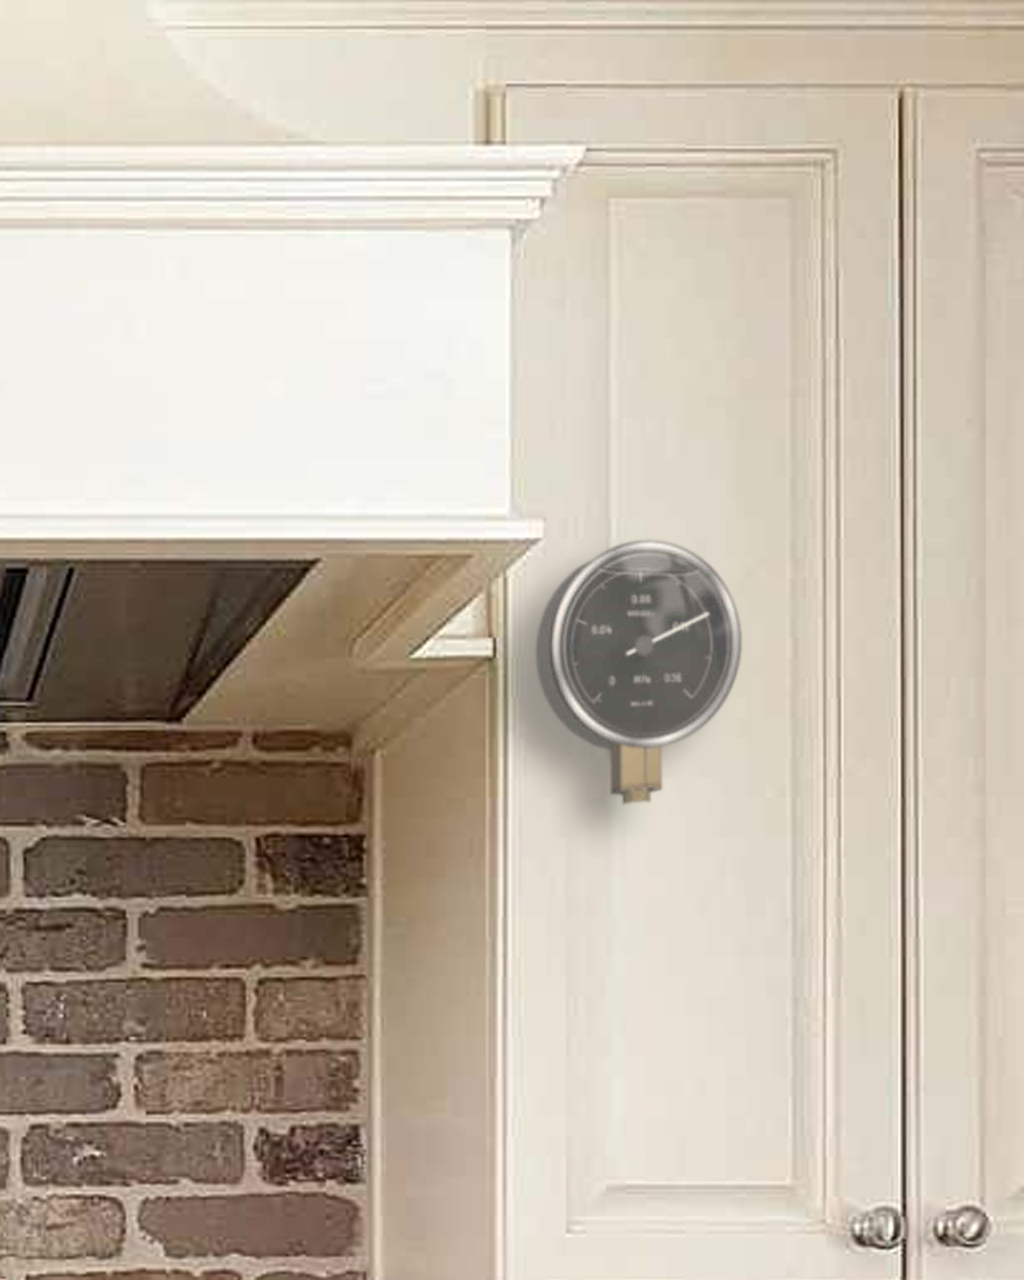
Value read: 0.12
